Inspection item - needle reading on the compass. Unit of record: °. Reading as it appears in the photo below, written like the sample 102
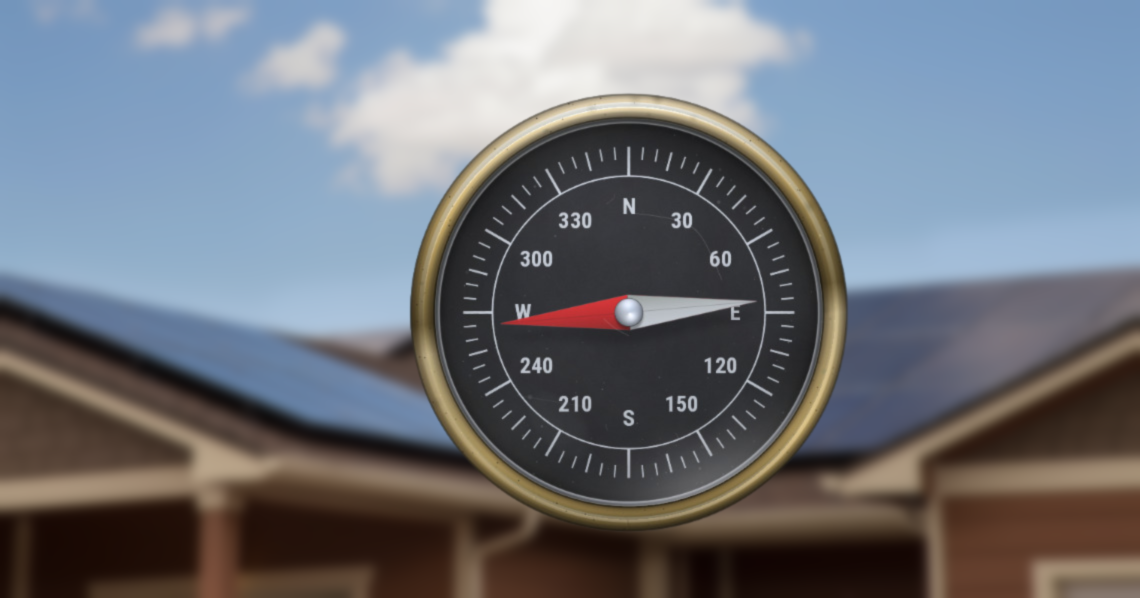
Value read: 265
